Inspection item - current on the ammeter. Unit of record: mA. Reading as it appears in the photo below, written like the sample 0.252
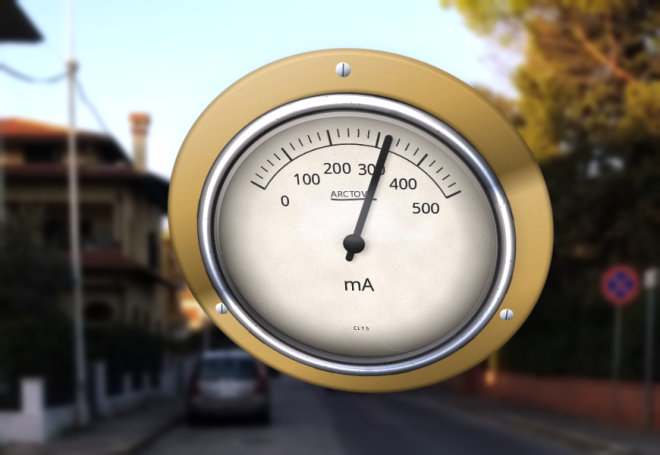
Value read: 320
